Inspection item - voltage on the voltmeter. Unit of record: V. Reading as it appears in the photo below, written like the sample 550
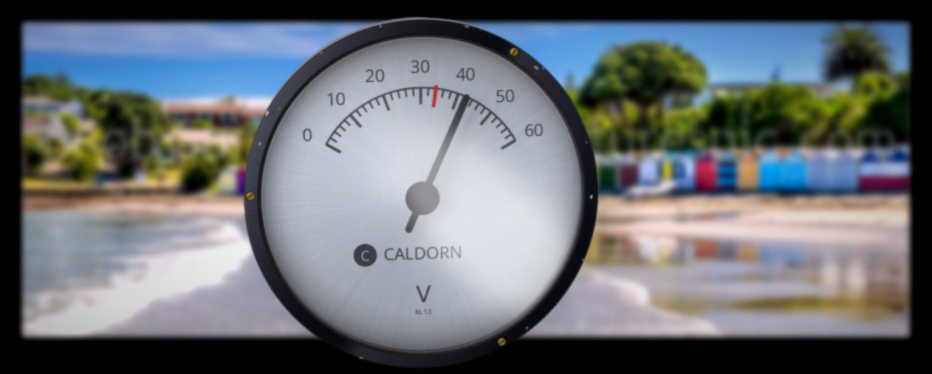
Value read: 42
